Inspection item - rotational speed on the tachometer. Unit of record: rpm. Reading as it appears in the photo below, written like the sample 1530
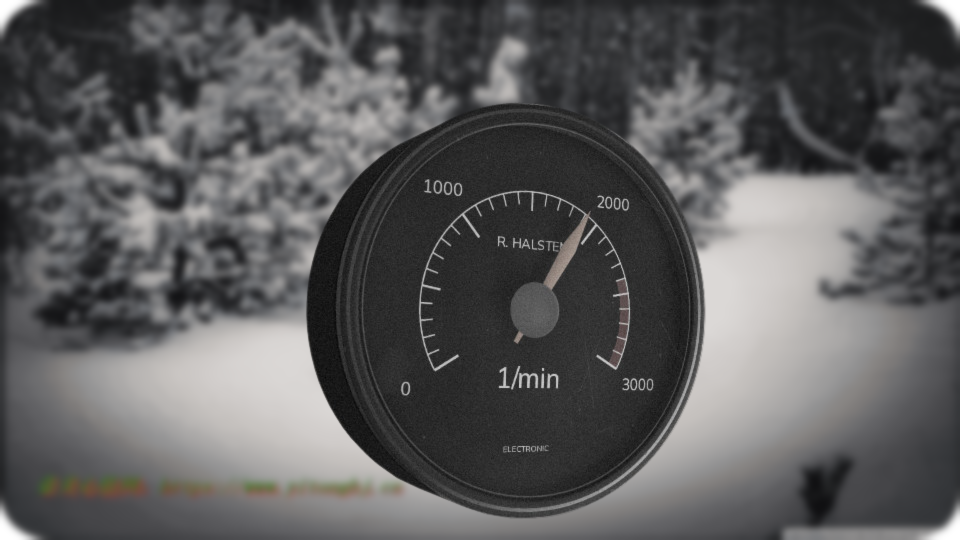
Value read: 1900
